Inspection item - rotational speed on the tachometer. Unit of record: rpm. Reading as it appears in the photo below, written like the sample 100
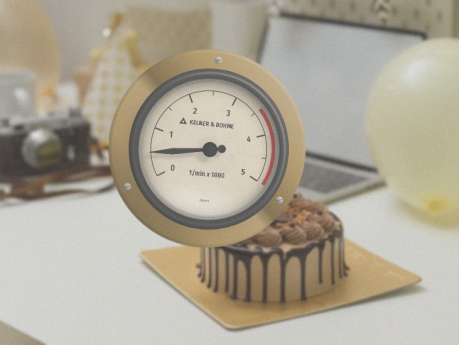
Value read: 500
